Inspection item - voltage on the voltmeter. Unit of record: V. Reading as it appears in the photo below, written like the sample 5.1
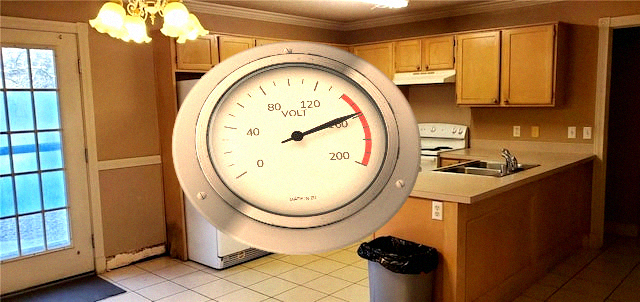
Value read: 160
